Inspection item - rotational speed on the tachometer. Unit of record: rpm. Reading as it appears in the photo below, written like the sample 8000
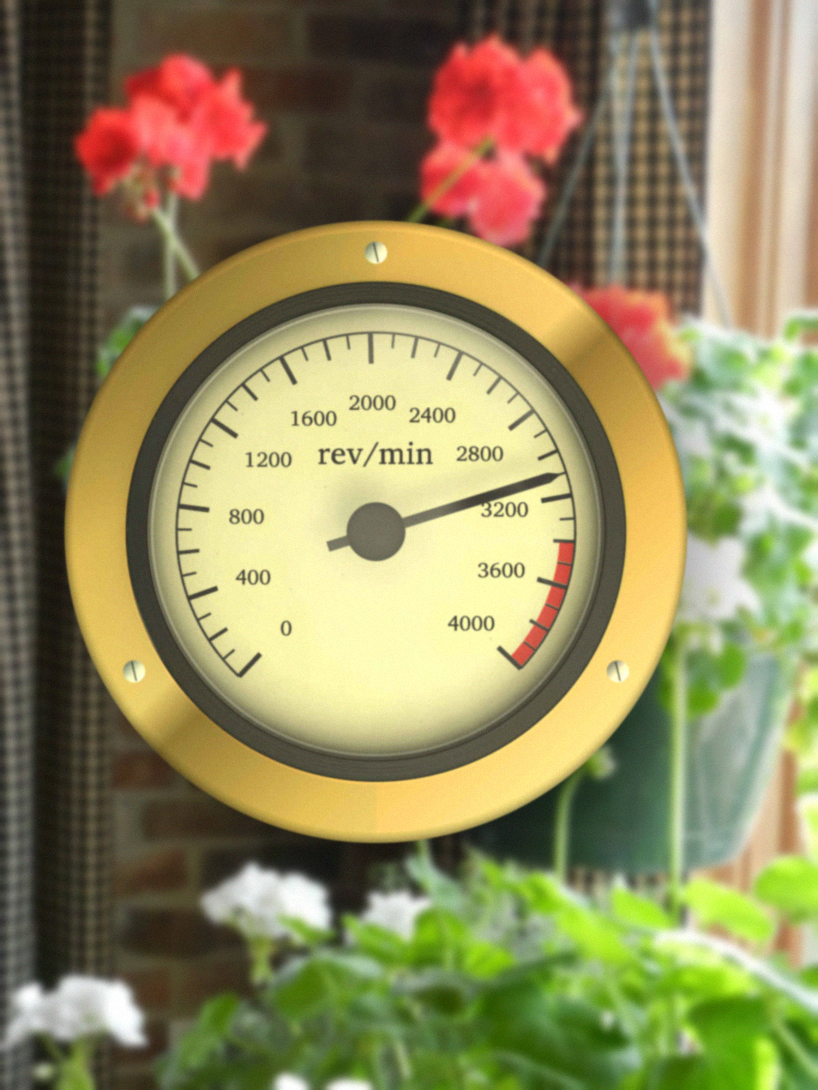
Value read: 3100
